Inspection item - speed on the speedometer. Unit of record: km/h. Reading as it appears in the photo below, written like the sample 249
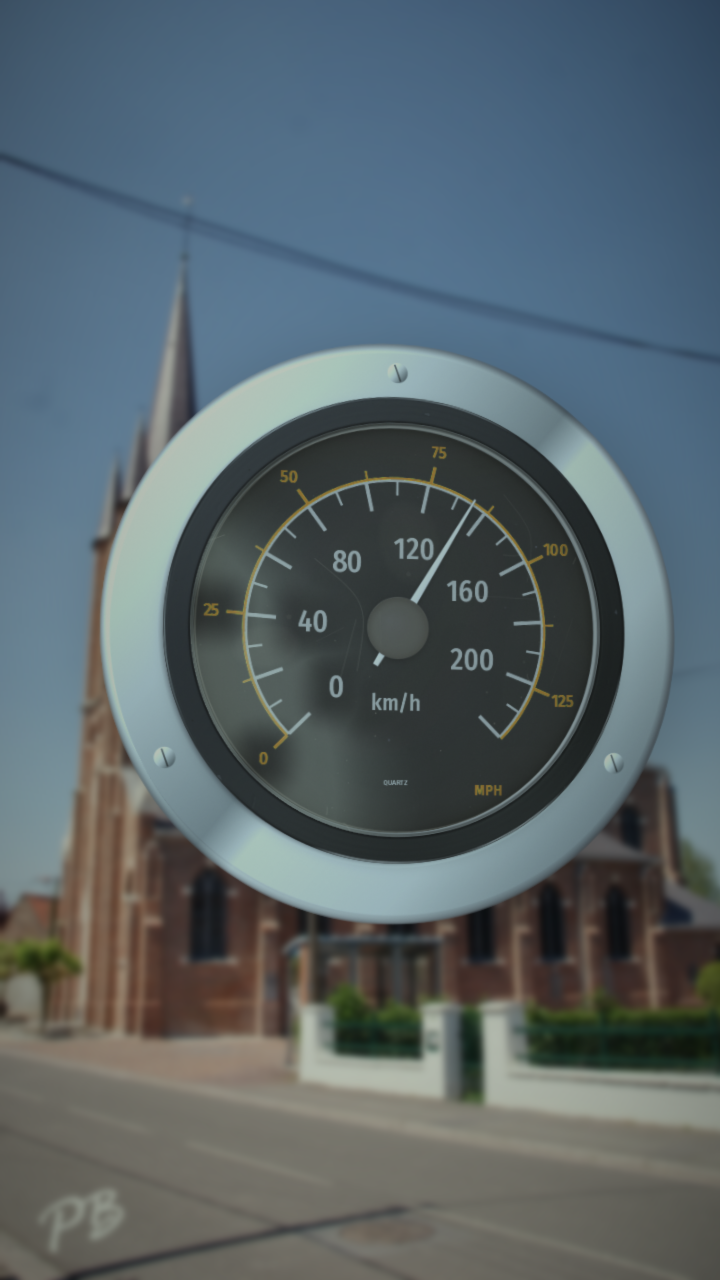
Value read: 135
